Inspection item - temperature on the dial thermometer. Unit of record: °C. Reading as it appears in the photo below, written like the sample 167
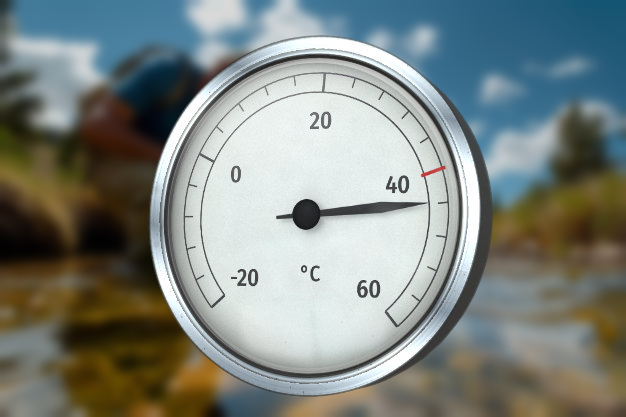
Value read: 44
